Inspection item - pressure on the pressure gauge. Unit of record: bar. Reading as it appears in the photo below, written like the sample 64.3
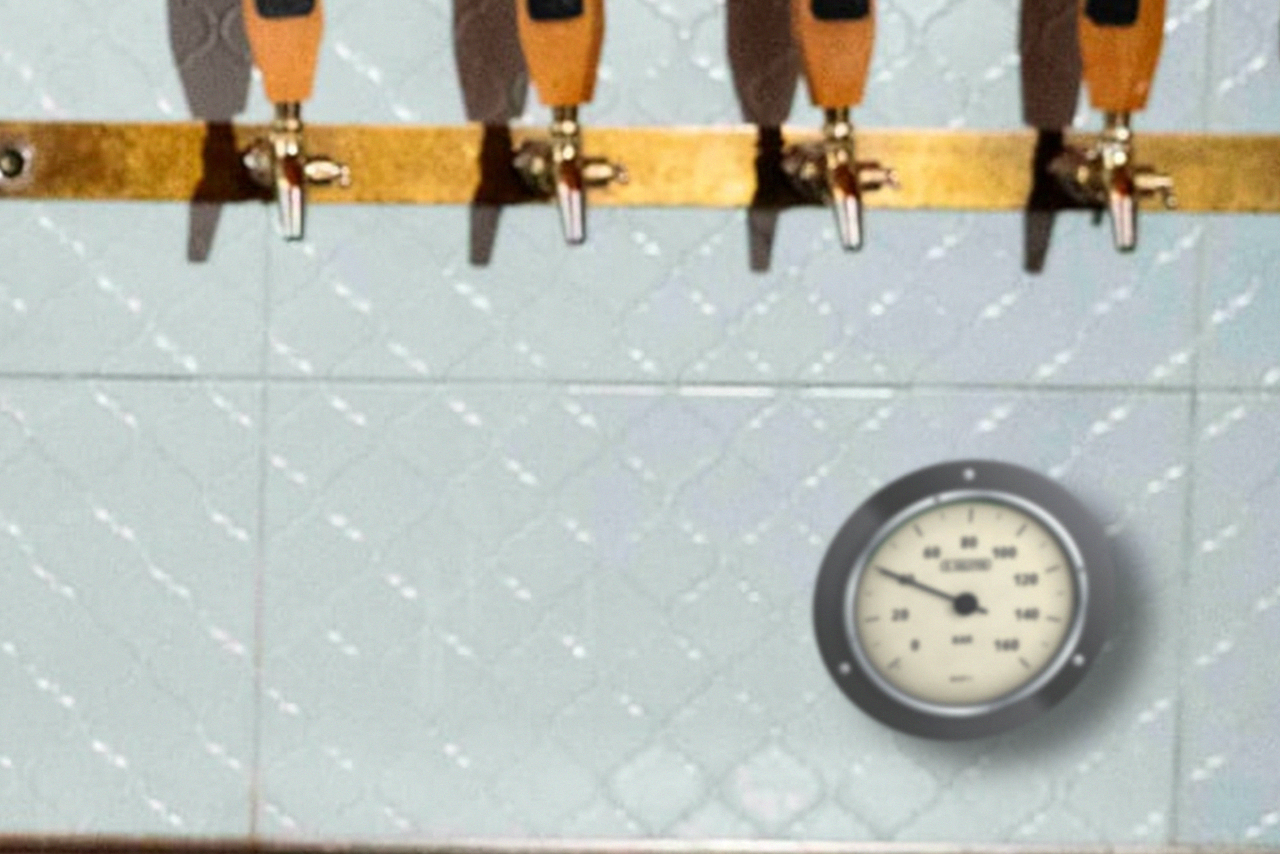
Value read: 40
